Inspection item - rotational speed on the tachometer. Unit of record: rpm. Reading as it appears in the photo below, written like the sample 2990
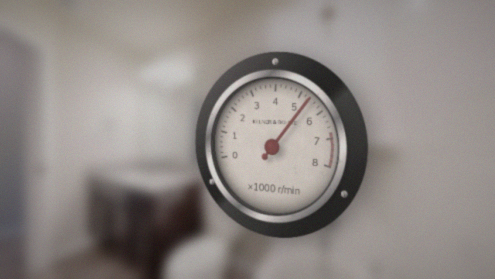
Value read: 5400
